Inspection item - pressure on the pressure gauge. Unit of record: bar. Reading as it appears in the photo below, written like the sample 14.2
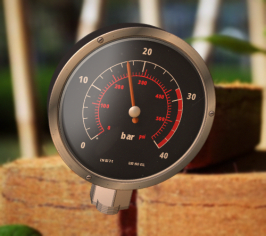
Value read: 17
